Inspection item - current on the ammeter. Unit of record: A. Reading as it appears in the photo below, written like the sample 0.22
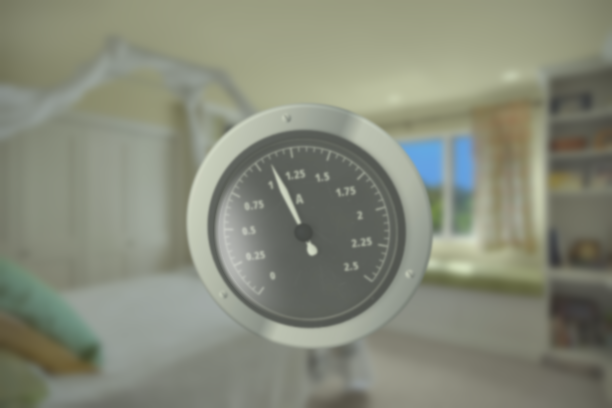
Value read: 1.1
